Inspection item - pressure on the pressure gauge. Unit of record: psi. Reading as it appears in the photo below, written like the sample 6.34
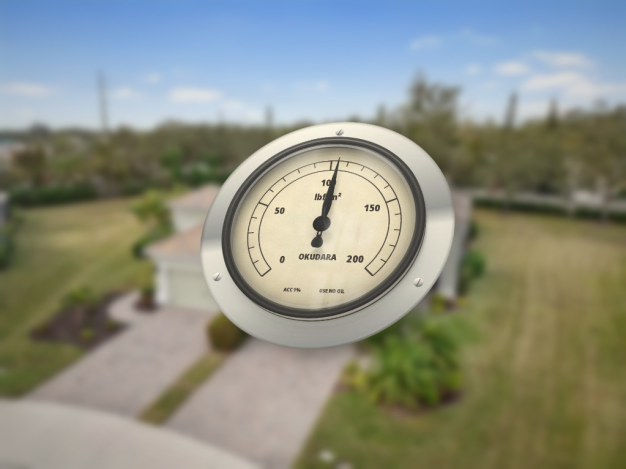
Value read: 105
